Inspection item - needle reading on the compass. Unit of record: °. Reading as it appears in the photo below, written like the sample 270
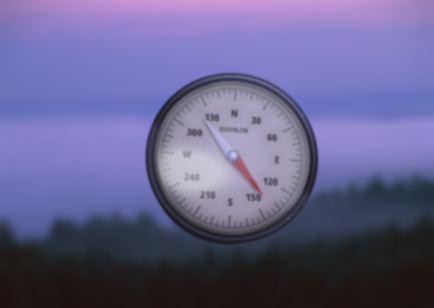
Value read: 140
